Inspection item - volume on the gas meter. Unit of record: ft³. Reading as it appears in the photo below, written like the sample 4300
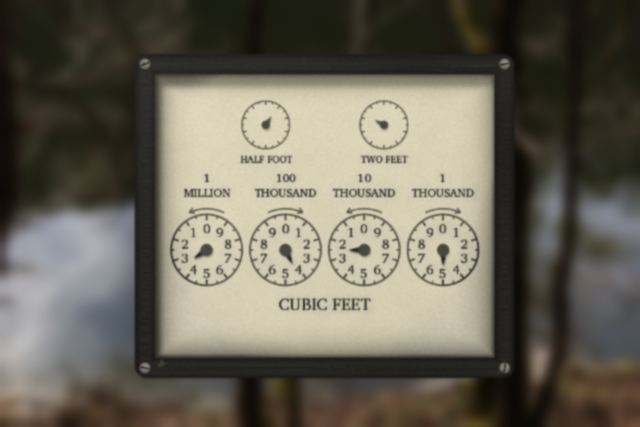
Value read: 342500
